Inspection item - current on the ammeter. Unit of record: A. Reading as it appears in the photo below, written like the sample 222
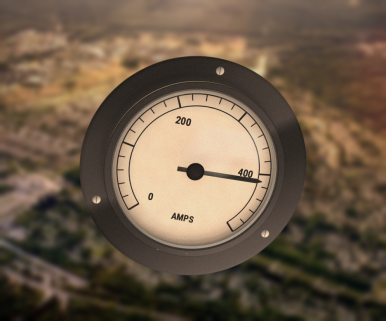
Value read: 410
